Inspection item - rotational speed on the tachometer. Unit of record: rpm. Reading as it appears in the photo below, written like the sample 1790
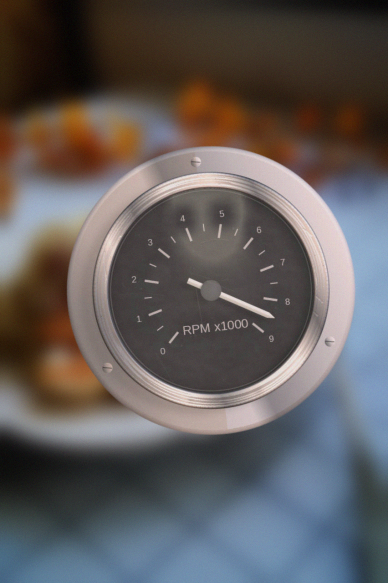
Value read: 8500
